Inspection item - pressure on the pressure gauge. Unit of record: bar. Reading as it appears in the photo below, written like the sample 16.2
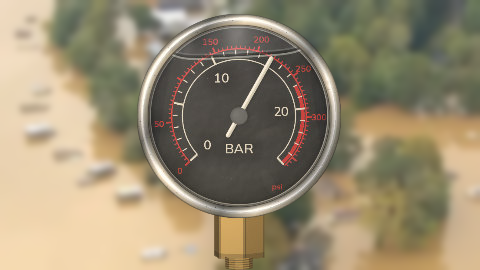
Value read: 15
